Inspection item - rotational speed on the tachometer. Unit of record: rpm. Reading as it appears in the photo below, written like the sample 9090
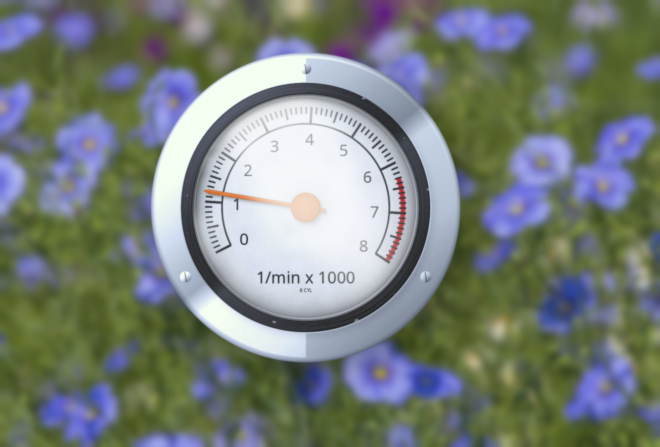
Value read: 1200
